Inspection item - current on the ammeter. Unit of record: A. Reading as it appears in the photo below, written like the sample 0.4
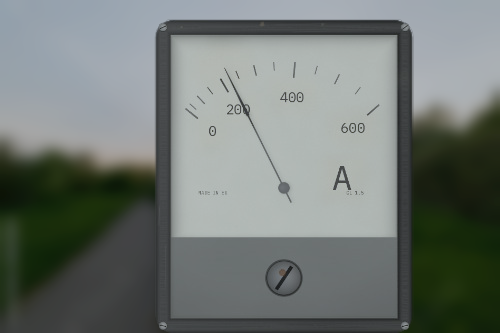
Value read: 225
